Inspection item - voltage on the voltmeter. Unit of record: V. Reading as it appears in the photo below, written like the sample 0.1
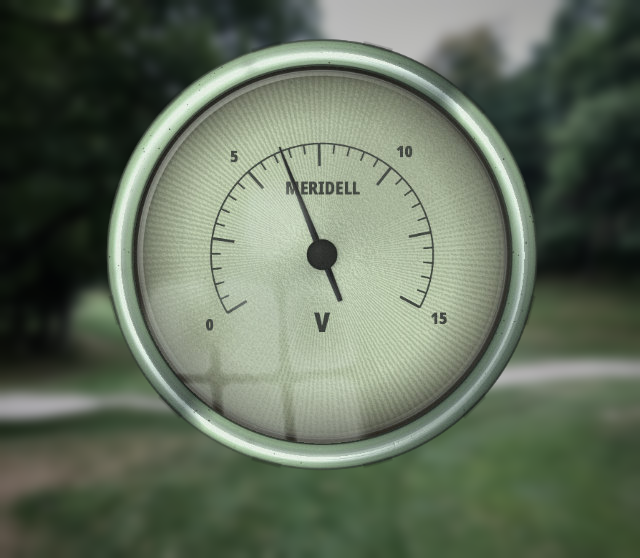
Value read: 6.25
